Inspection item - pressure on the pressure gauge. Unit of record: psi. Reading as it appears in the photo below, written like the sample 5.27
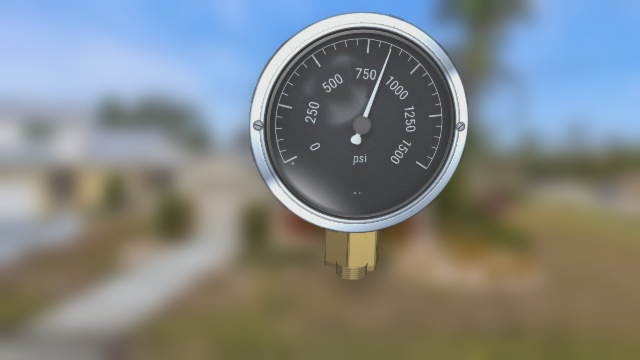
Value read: 850
